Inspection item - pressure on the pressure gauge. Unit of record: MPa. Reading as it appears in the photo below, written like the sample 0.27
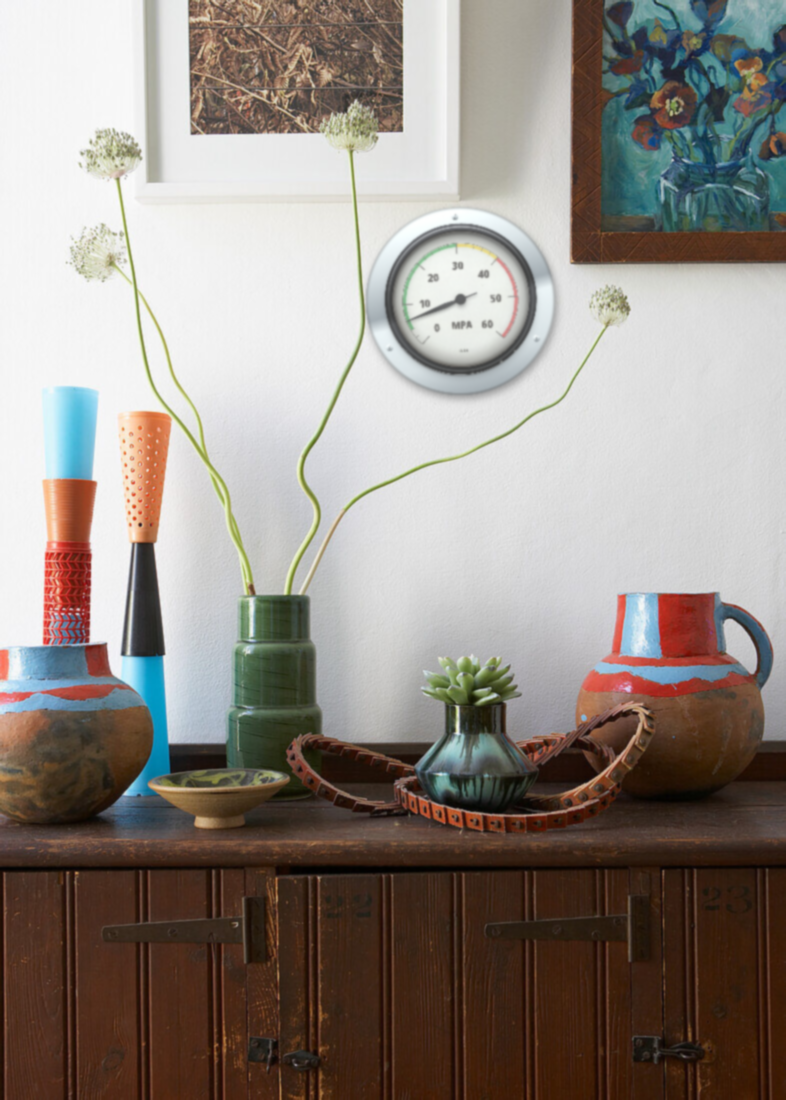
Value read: 6
